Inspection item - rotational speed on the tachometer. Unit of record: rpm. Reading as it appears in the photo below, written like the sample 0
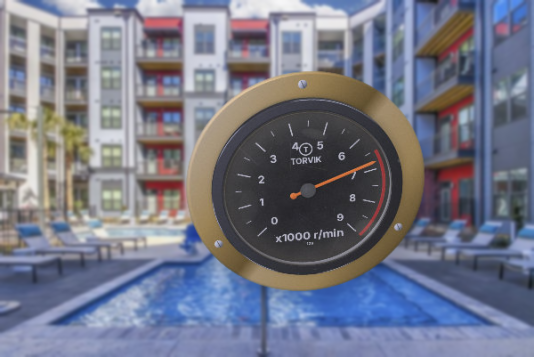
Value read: 6750
